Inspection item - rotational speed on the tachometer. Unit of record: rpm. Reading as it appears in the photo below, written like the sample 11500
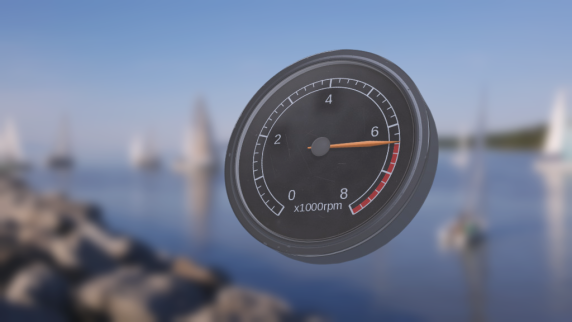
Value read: 6400
